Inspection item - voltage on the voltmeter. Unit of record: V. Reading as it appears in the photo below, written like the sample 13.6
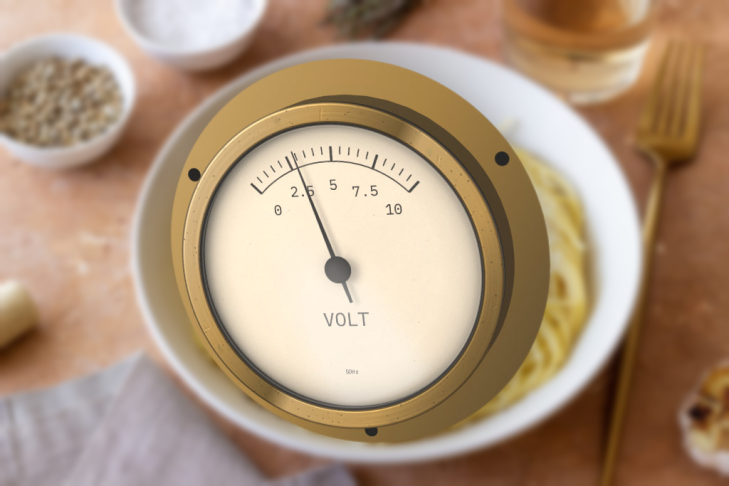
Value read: 3
